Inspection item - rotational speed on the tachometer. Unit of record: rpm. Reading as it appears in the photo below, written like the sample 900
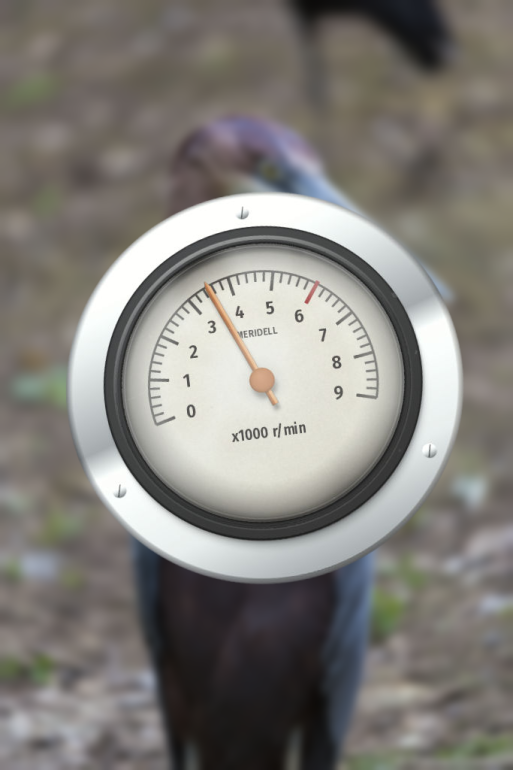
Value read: 3500
